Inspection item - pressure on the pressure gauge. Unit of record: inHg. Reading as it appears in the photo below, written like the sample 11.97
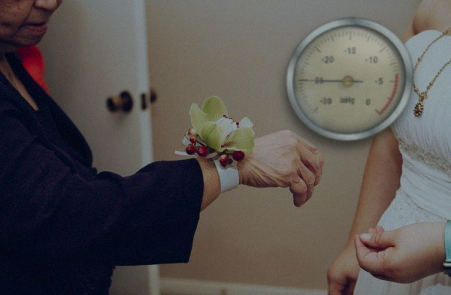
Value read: -25
